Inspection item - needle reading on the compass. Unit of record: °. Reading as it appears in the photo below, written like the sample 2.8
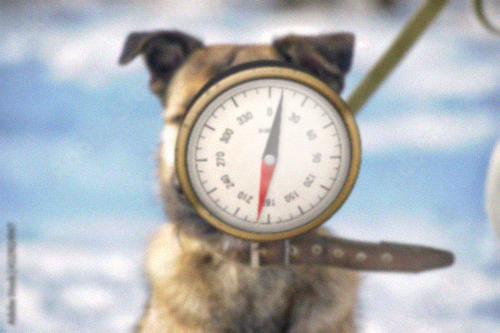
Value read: 190
